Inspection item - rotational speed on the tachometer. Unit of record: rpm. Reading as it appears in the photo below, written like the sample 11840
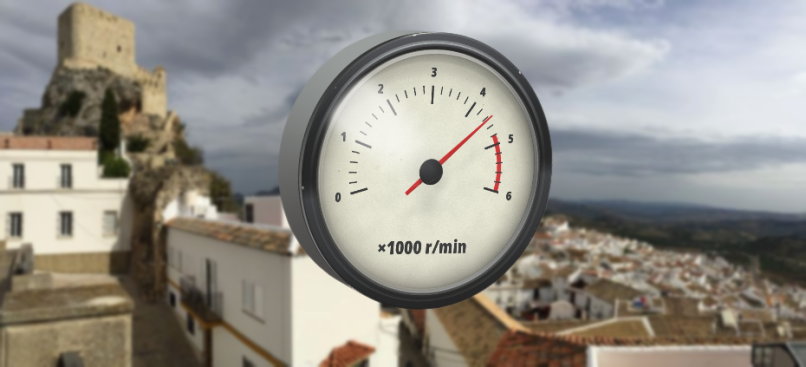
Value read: 4400
